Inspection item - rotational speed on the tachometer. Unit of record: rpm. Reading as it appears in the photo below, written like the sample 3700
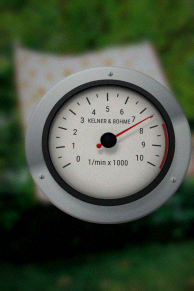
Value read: 7500
